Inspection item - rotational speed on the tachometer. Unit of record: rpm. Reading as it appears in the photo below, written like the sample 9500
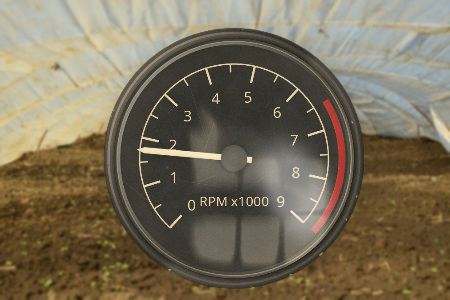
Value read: 1750
